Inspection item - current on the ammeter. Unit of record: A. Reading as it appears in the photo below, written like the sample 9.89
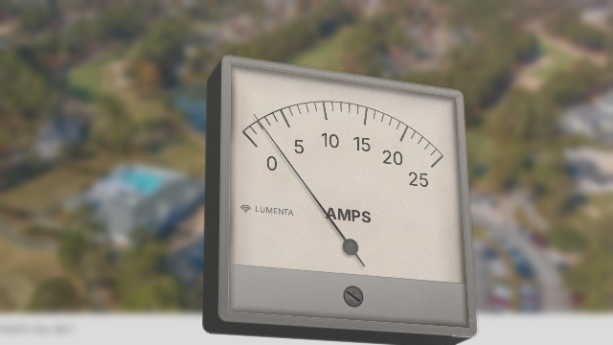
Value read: 2
